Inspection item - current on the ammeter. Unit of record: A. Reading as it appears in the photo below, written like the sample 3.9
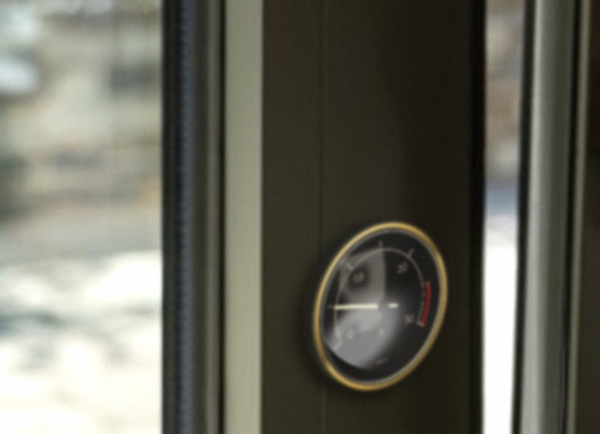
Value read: 5
